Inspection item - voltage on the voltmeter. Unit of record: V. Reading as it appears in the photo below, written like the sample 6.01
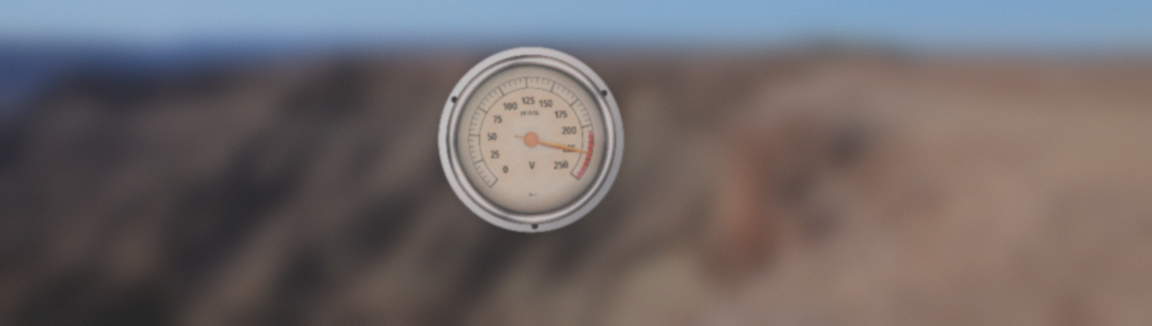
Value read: 225
